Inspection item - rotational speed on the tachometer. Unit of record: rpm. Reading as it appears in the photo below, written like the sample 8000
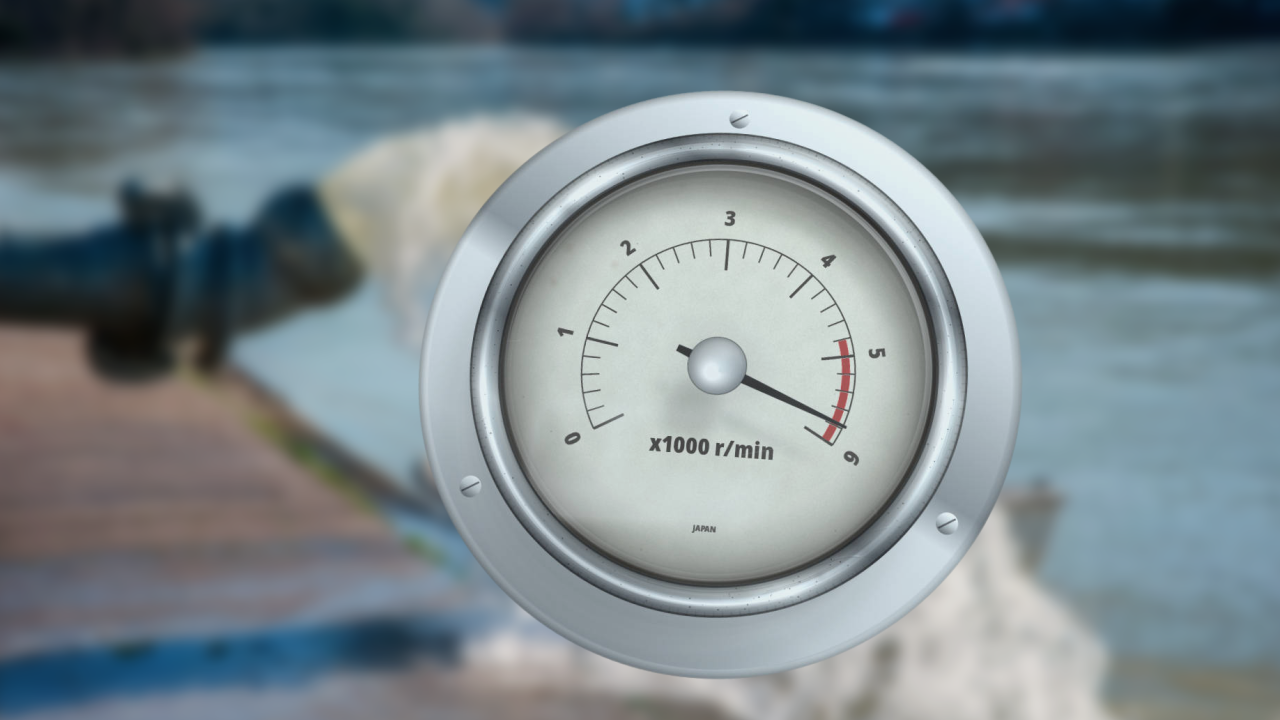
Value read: 5800
